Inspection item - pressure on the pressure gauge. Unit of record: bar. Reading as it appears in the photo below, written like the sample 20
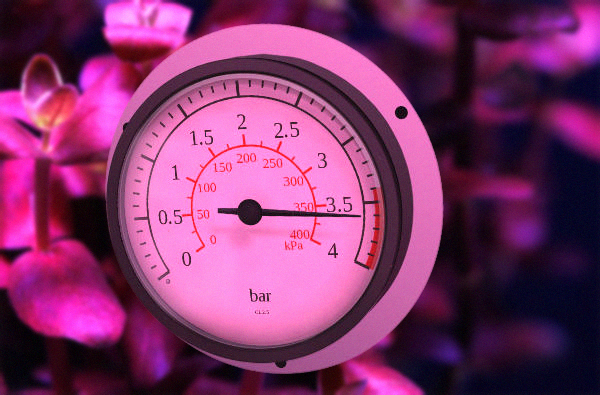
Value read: 3.6
